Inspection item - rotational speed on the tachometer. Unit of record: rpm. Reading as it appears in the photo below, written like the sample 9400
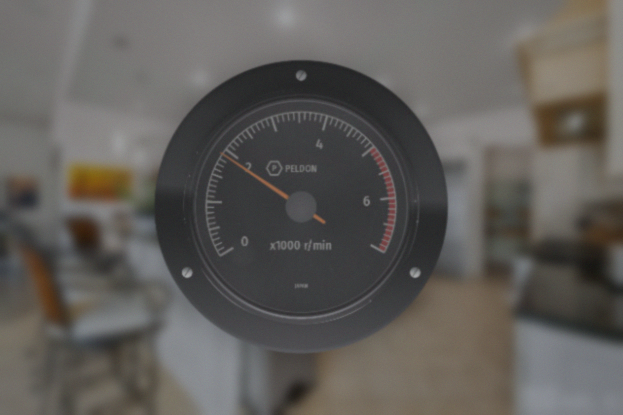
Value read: 1900
